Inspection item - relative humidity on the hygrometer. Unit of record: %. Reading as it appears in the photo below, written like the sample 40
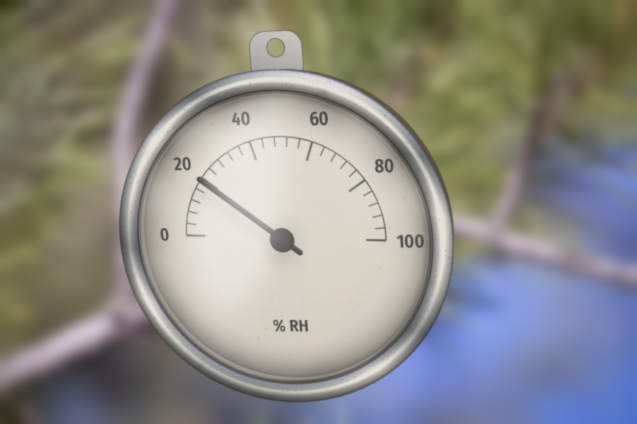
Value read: 20
